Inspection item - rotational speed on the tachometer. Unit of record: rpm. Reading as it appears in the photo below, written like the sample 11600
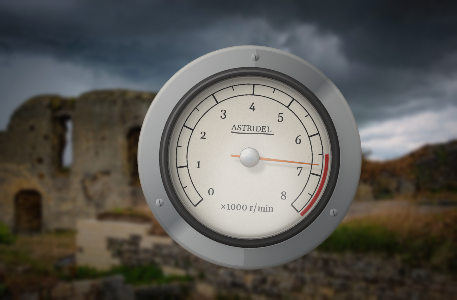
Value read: 6750
